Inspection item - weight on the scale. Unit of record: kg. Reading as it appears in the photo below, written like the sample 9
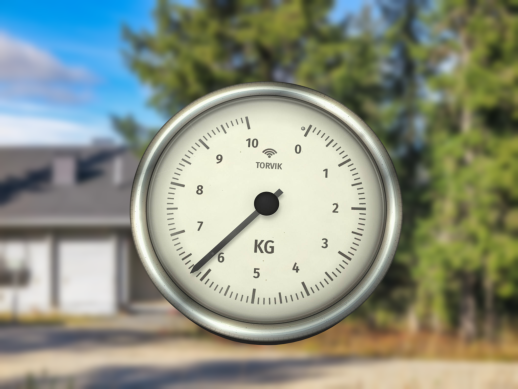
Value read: 6.2
